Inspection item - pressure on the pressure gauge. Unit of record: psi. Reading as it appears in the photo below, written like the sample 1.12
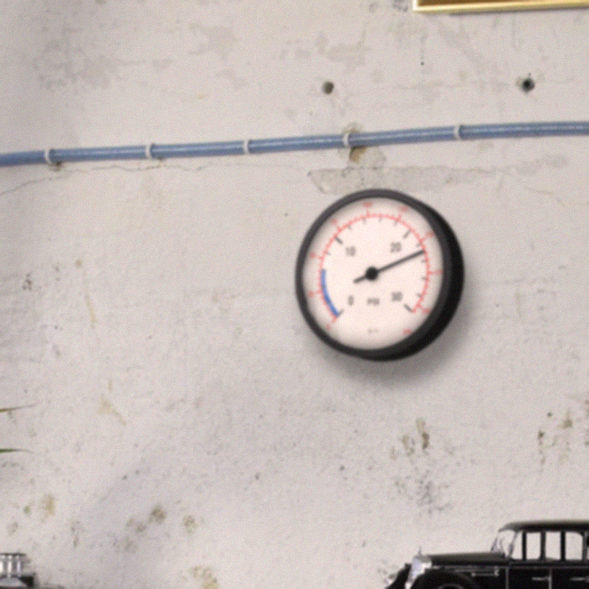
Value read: 23
